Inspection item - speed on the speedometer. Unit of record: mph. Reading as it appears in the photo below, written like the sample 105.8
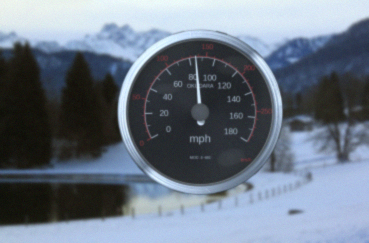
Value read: 85
